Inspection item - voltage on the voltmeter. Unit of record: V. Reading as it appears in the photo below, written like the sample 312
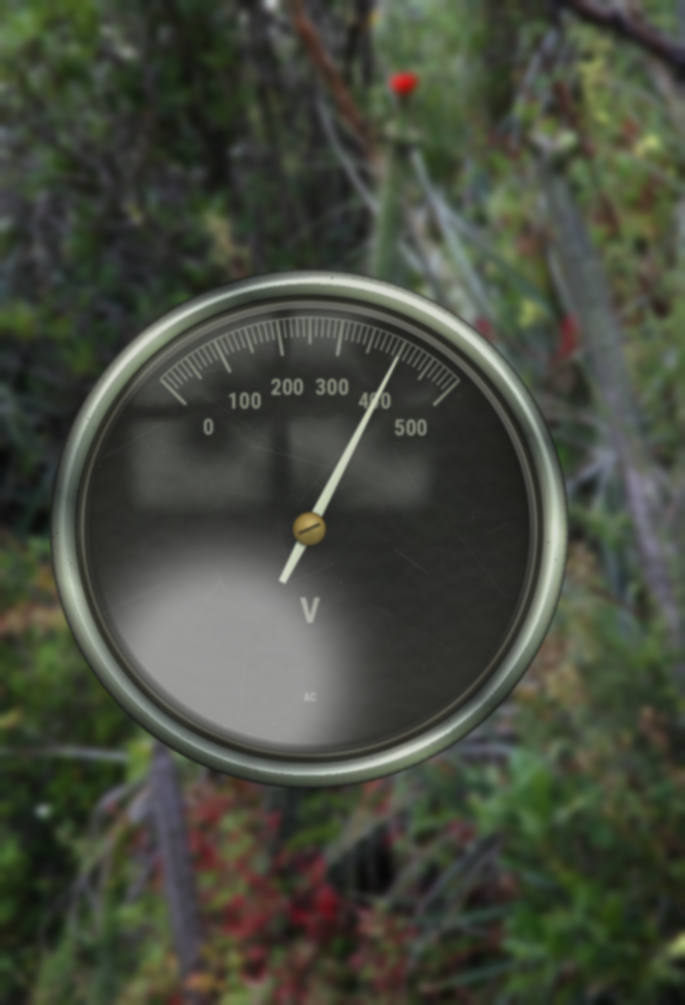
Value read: 400
